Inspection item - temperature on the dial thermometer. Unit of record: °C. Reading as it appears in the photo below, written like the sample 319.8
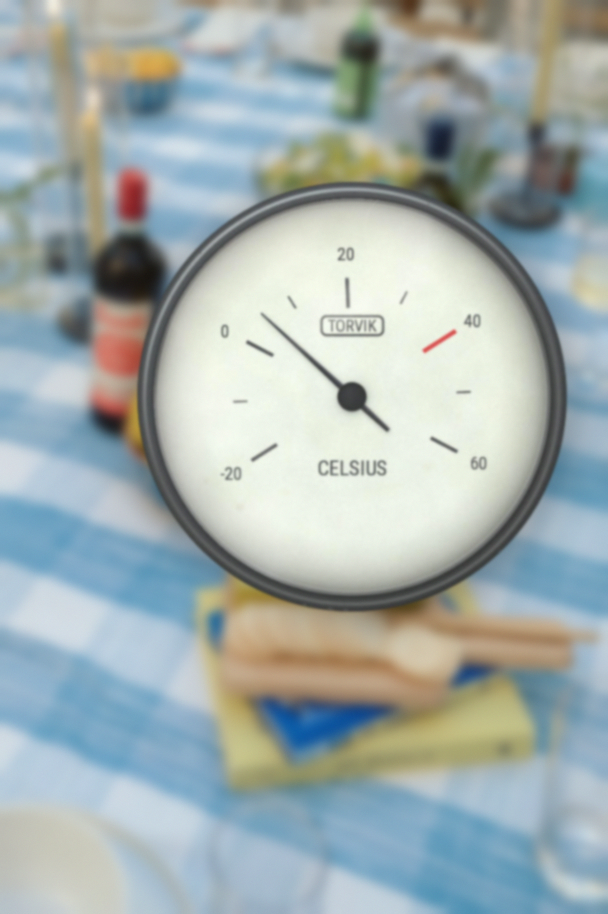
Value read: 5
